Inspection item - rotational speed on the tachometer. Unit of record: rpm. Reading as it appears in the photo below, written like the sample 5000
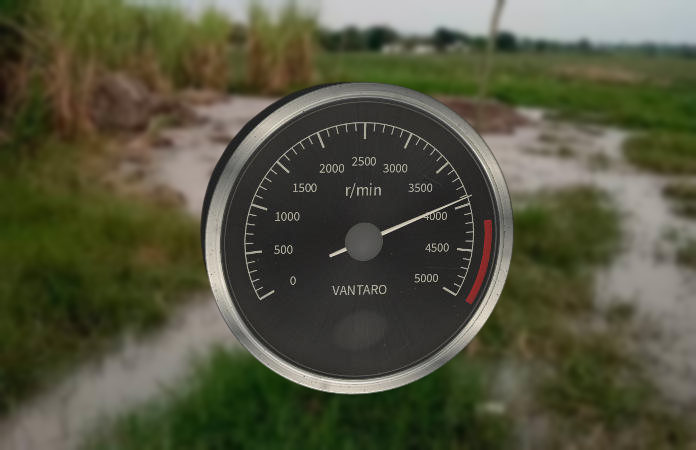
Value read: 3900
